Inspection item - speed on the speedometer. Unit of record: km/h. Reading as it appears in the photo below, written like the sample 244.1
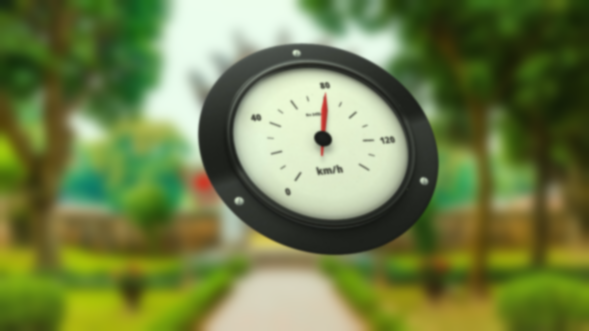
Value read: 80
